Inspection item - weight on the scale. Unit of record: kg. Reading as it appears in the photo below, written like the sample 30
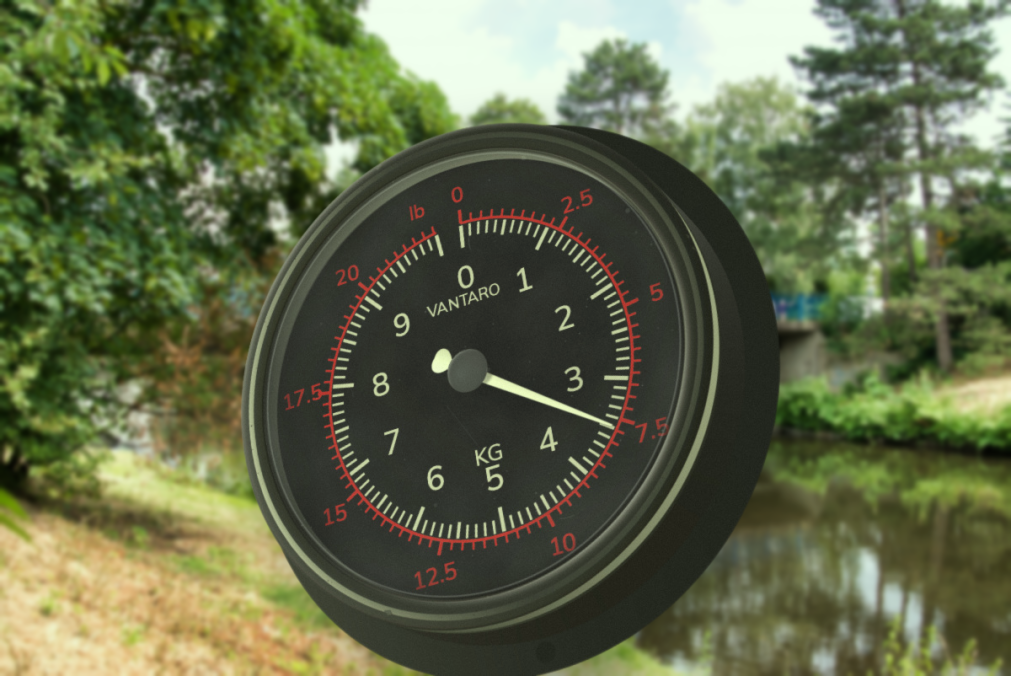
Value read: 3.5
